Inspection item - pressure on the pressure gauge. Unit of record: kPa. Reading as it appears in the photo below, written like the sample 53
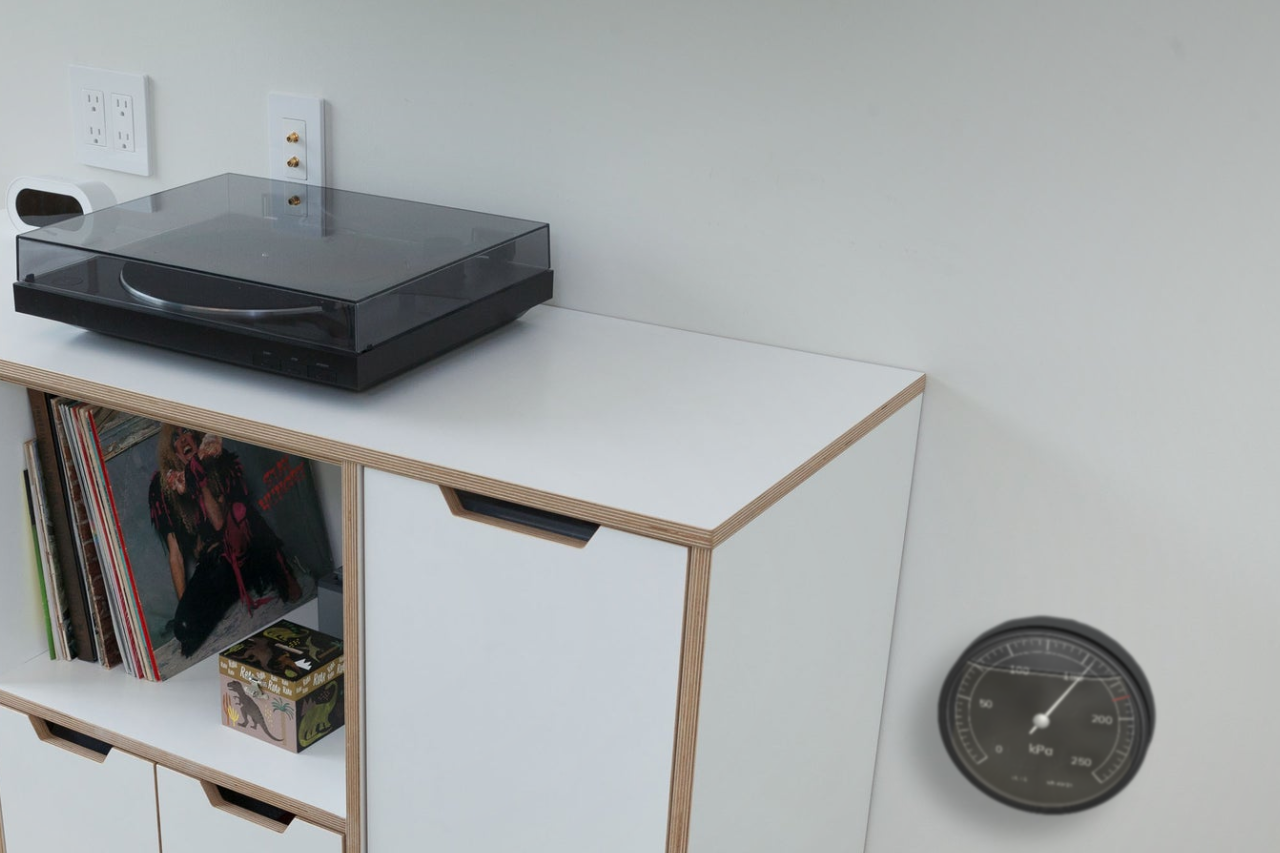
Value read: 155
